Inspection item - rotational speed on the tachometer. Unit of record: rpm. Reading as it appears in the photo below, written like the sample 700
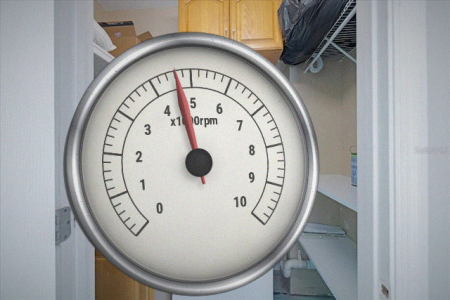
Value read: 4600
